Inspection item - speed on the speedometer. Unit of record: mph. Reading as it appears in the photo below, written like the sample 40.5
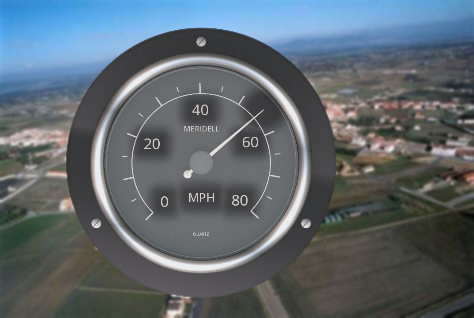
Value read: 55
